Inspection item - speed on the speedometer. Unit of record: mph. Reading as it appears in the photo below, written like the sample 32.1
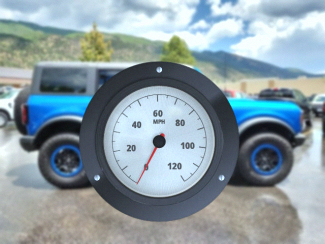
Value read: 0
